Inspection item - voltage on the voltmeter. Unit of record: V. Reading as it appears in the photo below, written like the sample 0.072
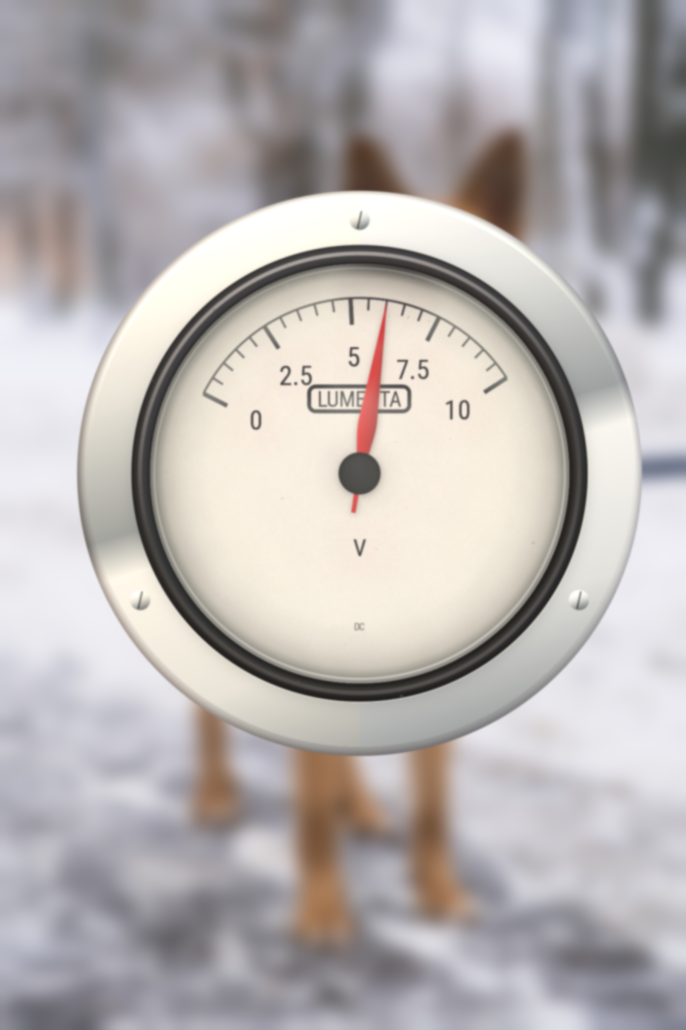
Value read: 6
